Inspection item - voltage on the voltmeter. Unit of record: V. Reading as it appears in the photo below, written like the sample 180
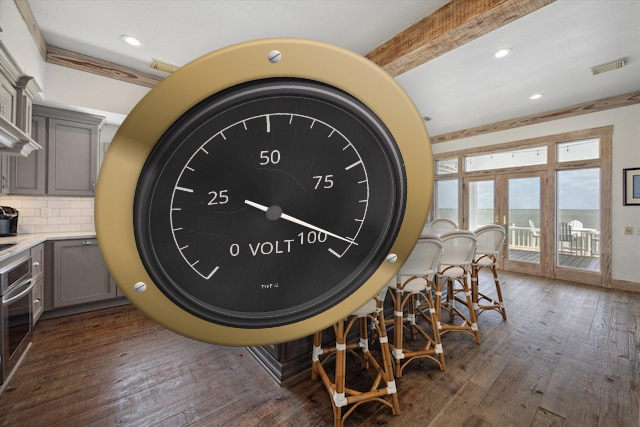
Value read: 95
